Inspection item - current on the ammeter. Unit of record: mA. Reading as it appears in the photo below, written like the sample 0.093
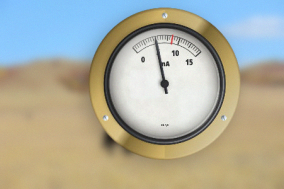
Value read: 5
